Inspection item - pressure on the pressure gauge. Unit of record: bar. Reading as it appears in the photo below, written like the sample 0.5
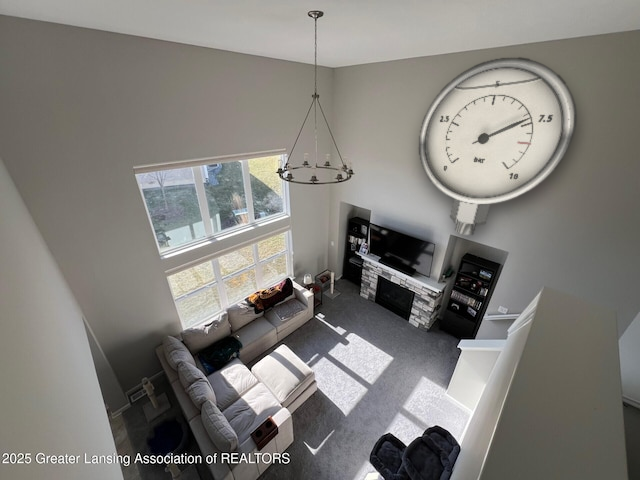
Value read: 7.25
